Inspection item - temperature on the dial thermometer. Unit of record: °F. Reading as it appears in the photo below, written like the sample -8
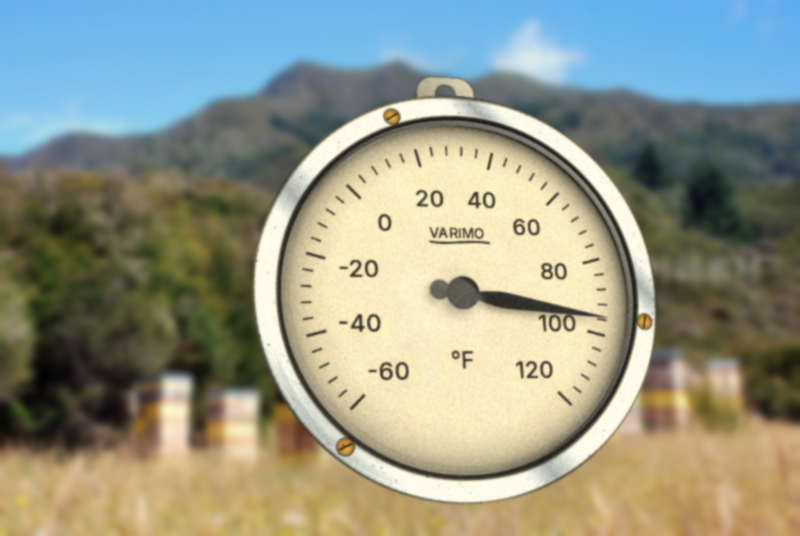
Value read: 96
